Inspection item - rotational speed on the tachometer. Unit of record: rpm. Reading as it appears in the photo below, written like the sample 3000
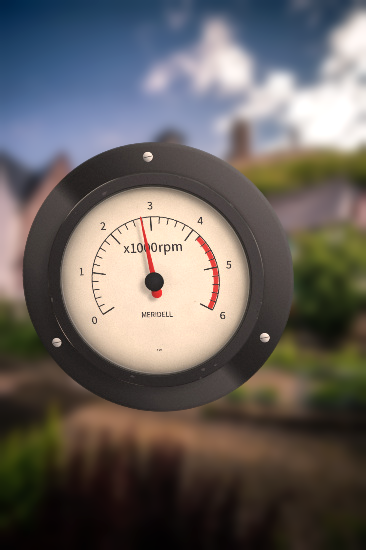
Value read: 2800
